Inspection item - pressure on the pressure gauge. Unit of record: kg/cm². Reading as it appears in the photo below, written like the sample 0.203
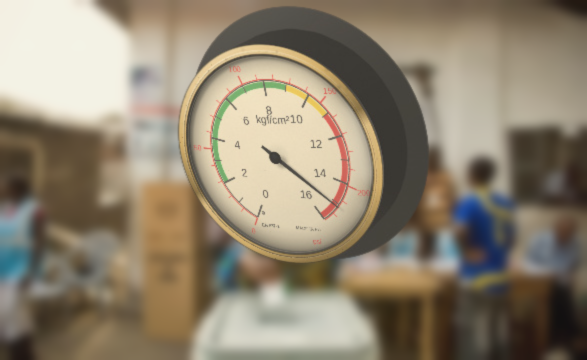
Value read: 15
